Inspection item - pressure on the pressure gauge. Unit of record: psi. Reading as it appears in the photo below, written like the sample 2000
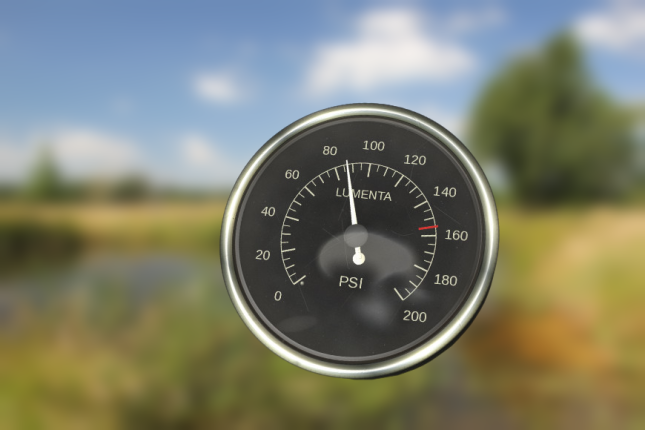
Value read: 87.5
